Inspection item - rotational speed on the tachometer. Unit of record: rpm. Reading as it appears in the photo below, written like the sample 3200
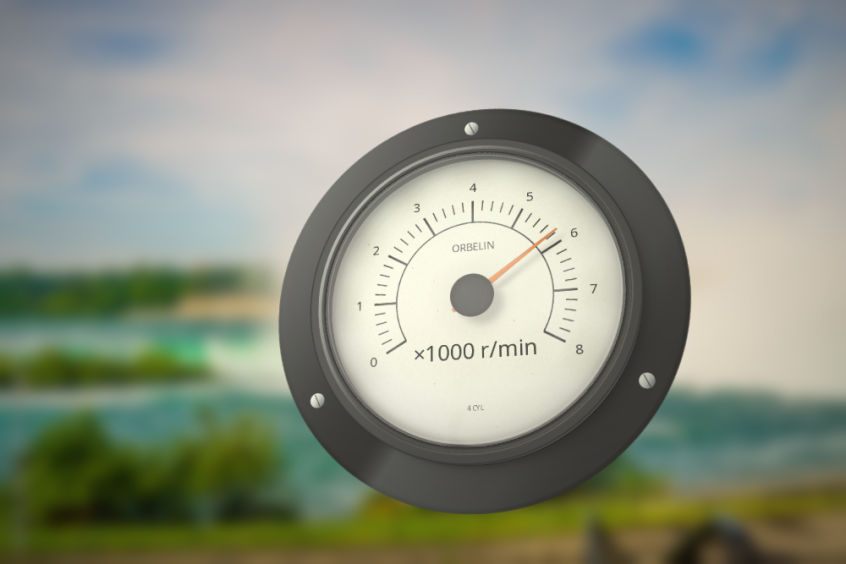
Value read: 5800
